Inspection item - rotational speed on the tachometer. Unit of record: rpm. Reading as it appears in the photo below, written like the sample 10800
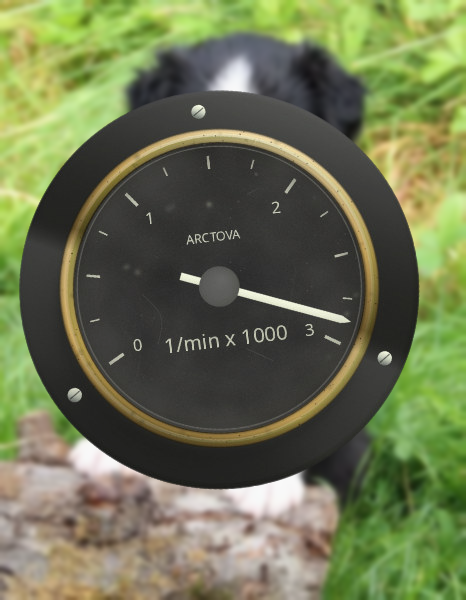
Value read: 2875
